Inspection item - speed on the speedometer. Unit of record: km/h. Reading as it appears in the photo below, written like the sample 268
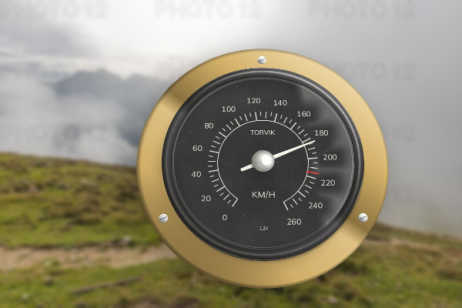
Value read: 185
